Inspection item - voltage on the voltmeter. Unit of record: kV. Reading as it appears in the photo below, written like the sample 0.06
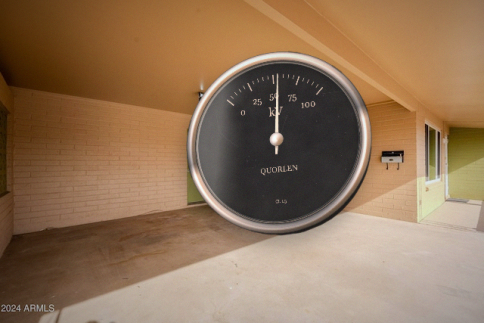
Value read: 55
